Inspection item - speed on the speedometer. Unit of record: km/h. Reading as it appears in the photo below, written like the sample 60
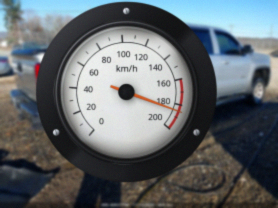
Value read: 185
